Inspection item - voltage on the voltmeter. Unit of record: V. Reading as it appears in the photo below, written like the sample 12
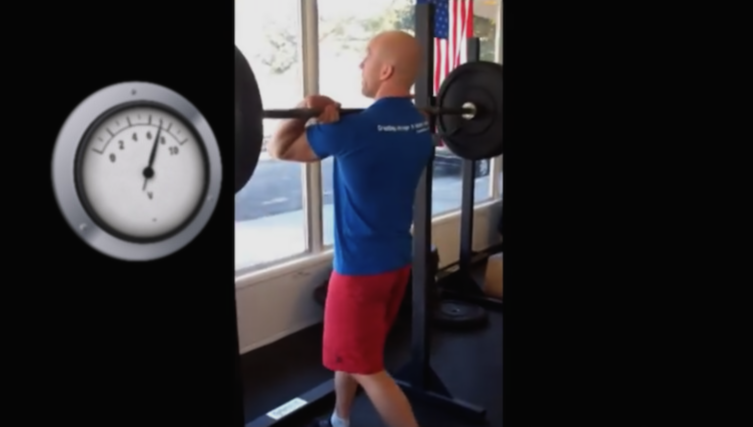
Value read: 7
